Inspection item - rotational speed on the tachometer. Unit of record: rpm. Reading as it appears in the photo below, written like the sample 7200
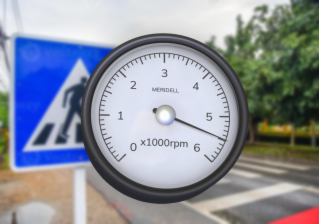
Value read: 5500
